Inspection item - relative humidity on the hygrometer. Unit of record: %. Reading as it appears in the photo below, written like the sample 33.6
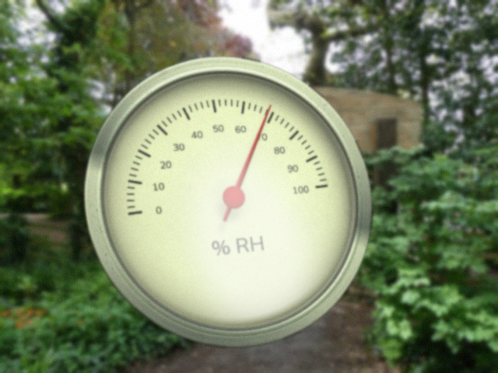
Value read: 68
